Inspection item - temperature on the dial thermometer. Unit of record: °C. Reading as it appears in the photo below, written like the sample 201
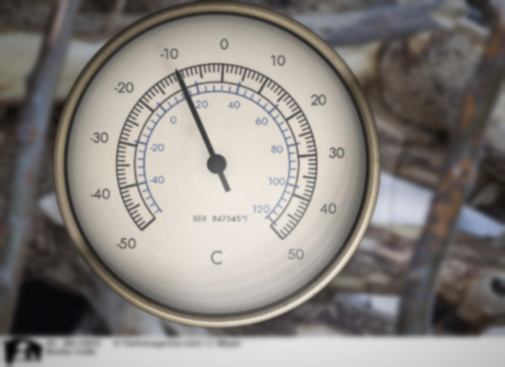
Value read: -10
